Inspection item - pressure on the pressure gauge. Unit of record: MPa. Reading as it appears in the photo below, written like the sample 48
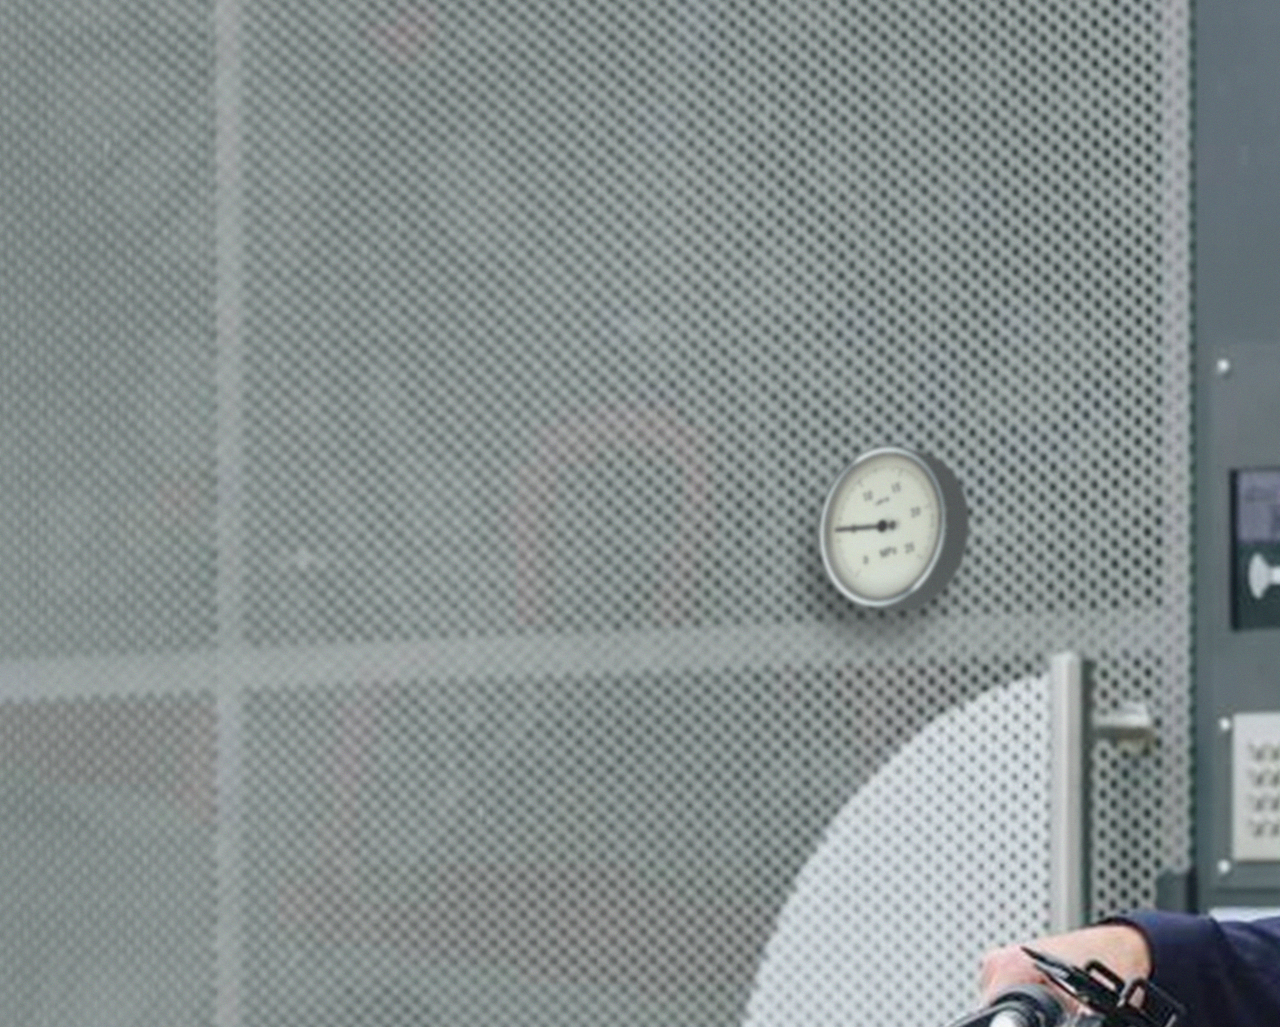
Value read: 5
